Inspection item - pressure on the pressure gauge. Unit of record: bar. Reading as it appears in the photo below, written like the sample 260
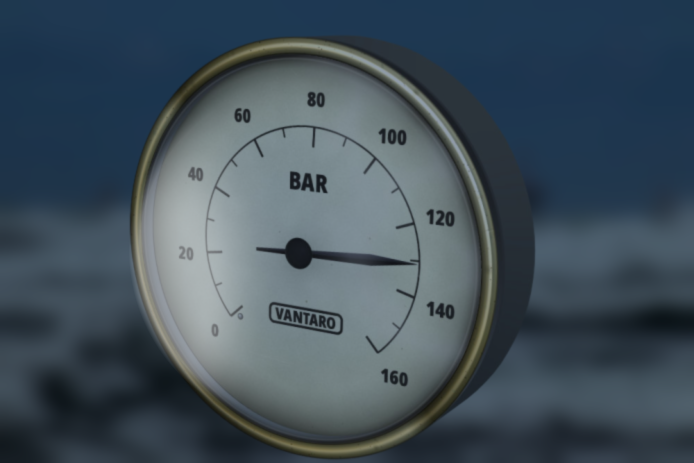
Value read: 130
